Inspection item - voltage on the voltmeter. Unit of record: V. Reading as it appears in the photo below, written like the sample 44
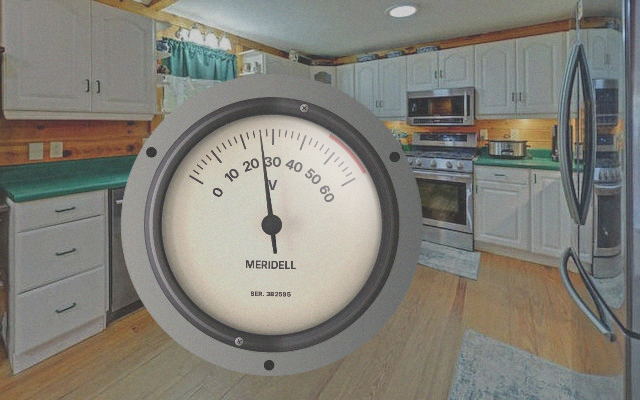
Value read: 26
